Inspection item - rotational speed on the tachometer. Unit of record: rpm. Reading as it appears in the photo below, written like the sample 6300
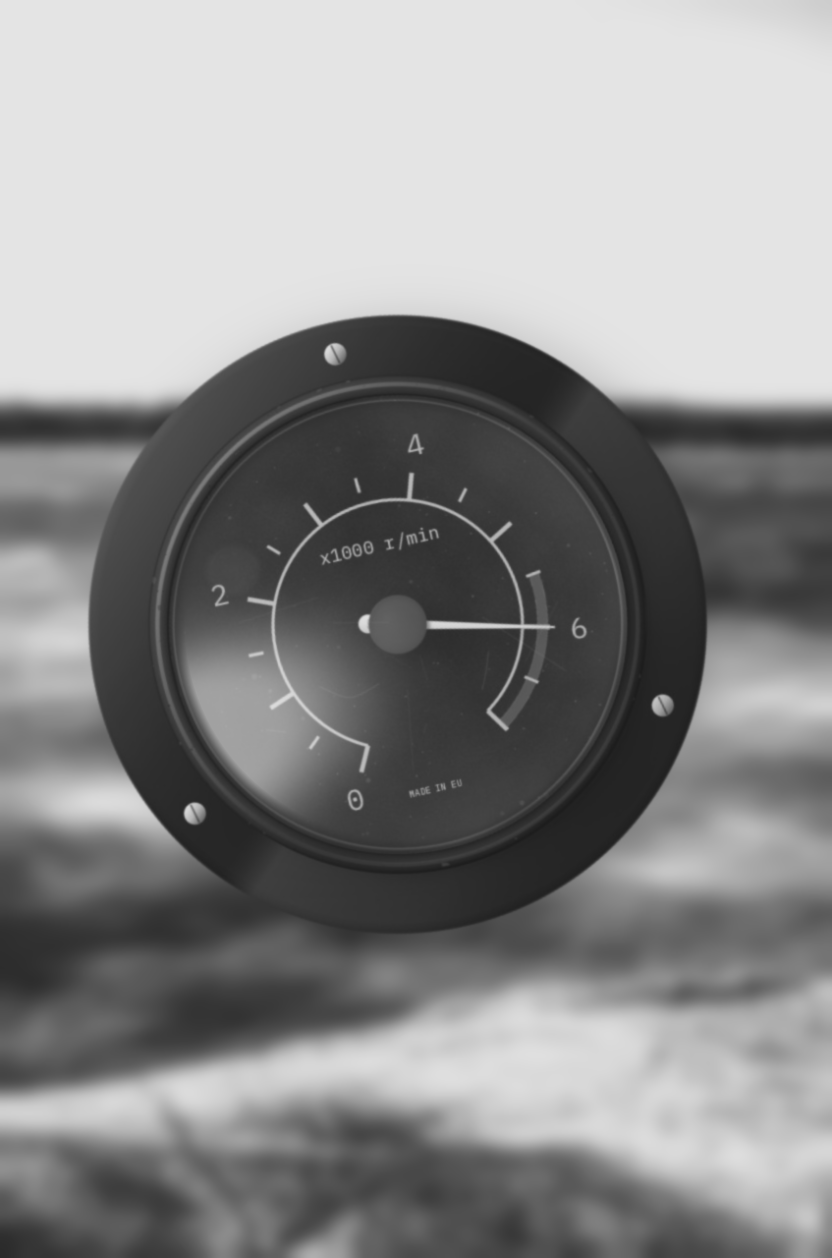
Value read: 6000
